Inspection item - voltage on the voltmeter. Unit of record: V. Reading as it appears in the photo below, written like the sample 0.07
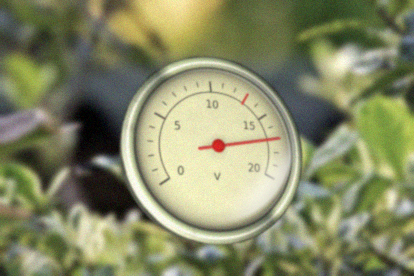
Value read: 17
